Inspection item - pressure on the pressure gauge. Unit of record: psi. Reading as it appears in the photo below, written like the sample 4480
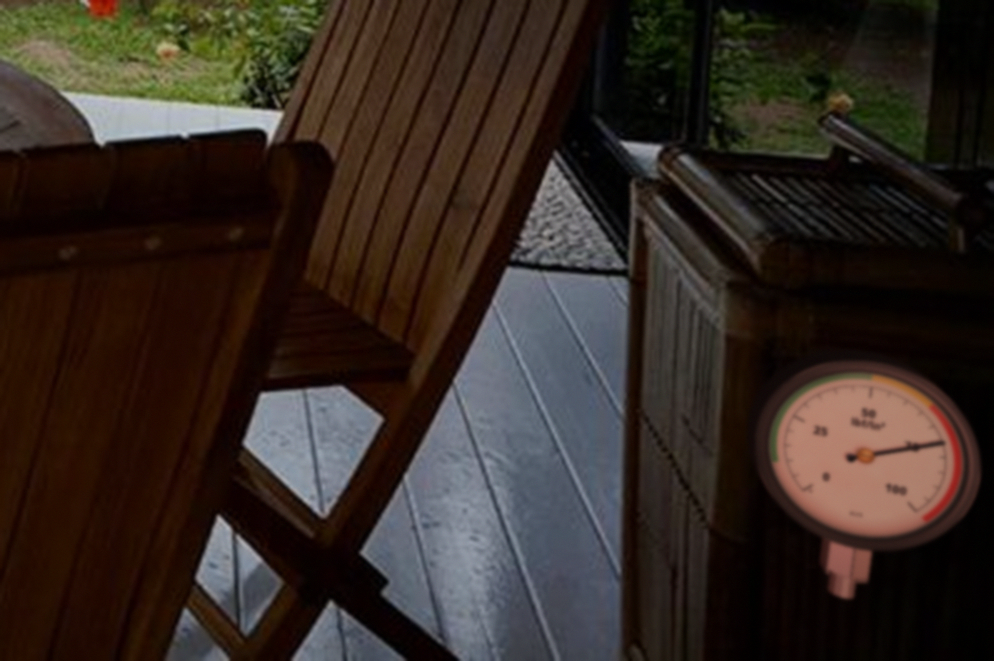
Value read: 75
